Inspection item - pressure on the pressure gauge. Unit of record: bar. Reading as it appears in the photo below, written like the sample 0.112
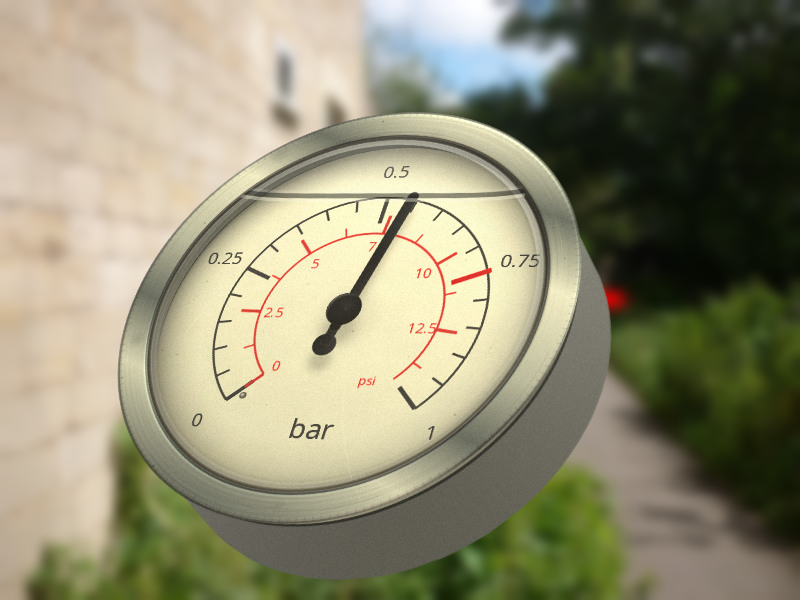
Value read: 0.55
